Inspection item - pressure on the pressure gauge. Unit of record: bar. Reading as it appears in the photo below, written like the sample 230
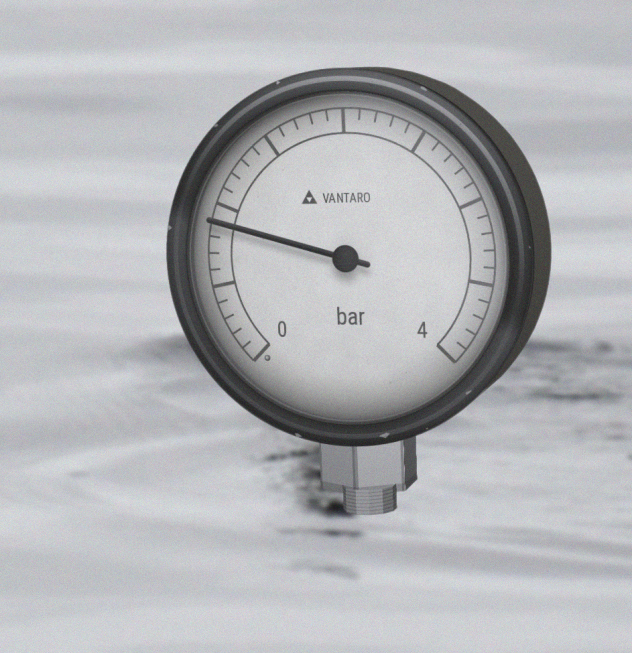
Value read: 0.9
